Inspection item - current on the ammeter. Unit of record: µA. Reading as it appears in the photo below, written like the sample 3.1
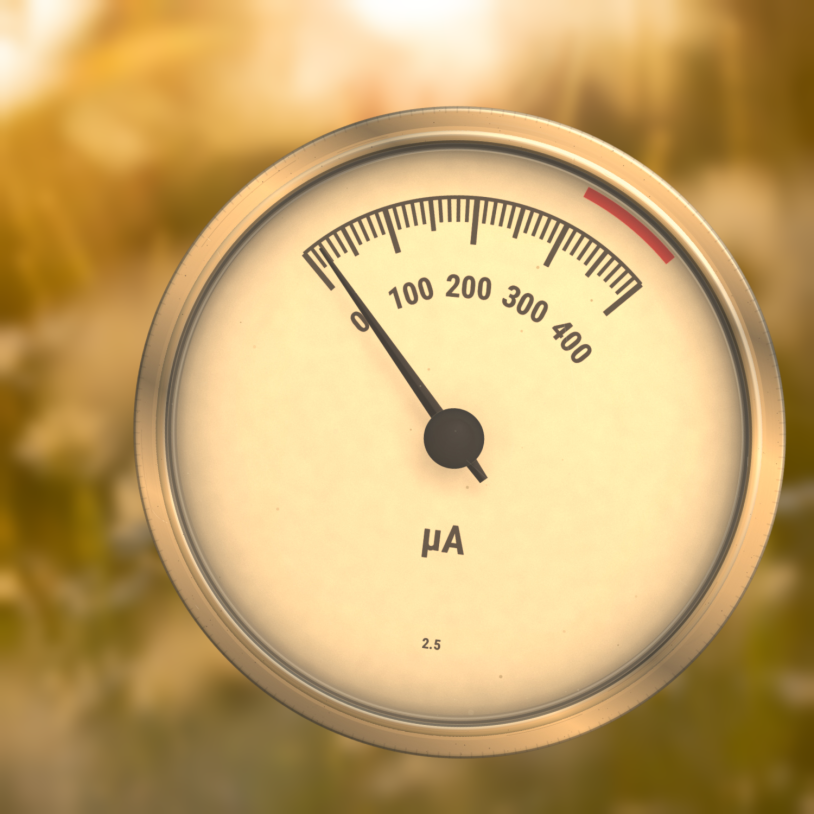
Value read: 20
